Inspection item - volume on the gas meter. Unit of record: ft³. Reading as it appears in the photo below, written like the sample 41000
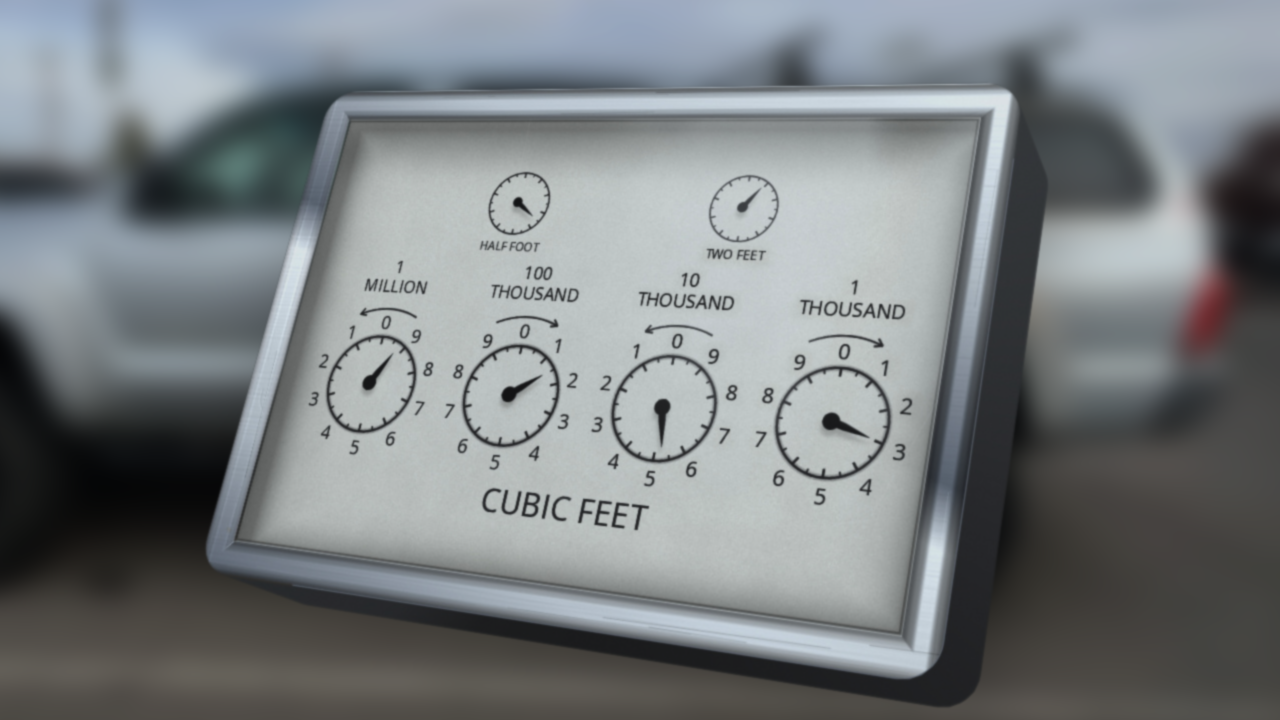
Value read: 915300
